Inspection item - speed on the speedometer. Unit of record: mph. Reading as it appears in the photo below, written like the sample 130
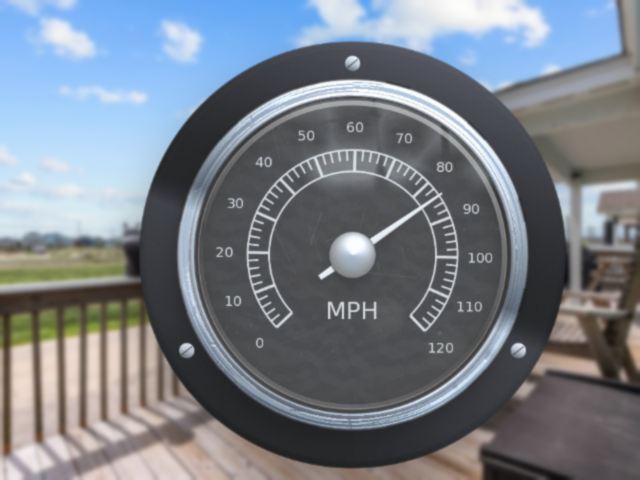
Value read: 84
